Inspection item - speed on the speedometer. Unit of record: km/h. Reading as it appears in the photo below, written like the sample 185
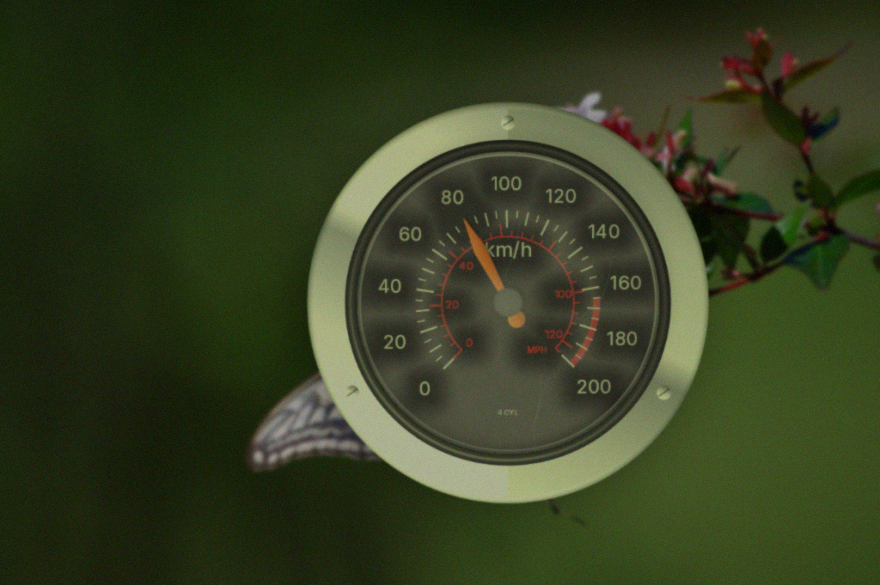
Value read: 80
